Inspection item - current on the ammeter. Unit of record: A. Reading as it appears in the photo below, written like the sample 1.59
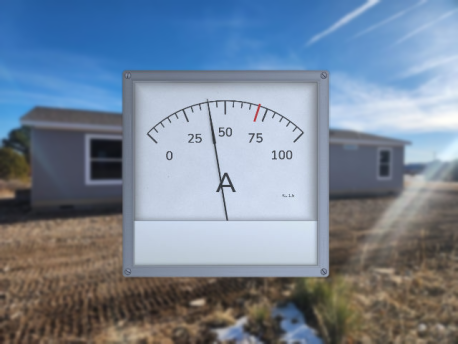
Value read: 40
